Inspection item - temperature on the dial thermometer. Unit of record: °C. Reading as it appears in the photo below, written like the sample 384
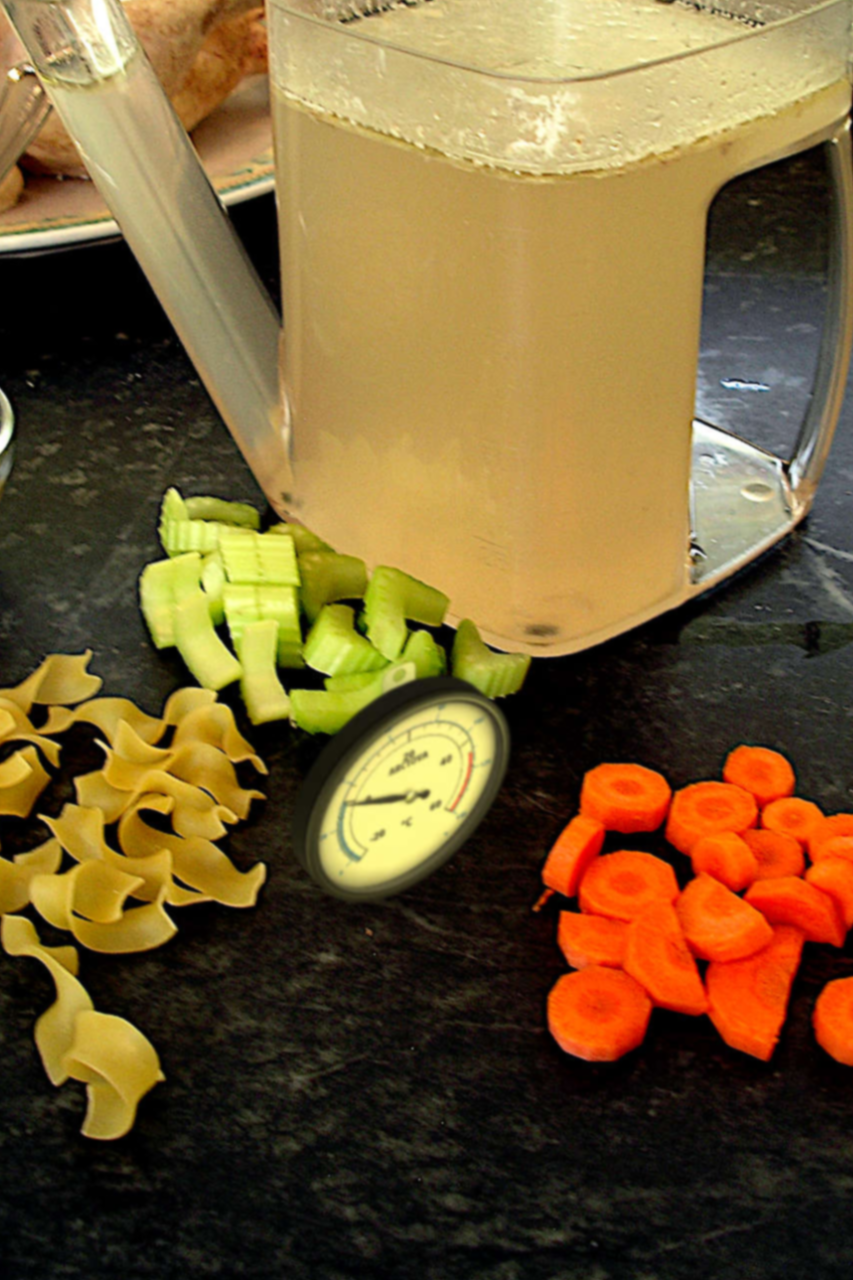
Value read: 0
